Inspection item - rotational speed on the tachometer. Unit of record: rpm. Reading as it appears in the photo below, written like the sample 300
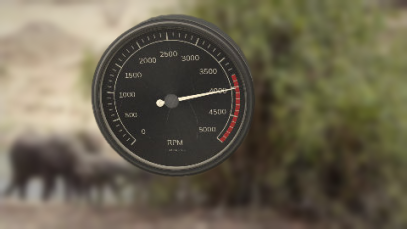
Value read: 4000
